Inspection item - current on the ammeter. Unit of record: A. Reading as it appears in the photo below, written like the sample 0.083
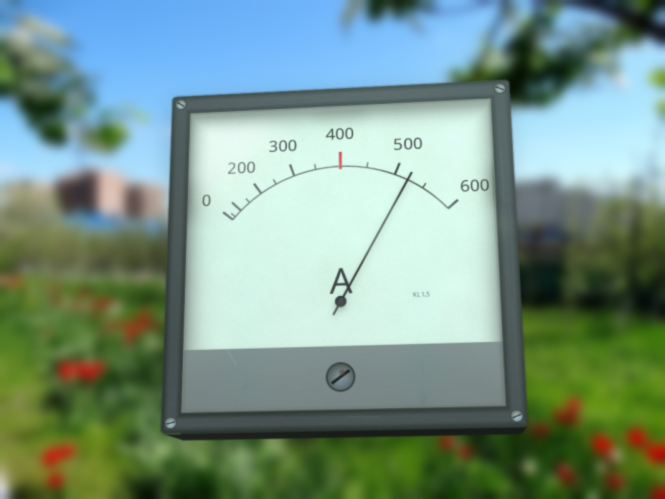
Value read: 525
